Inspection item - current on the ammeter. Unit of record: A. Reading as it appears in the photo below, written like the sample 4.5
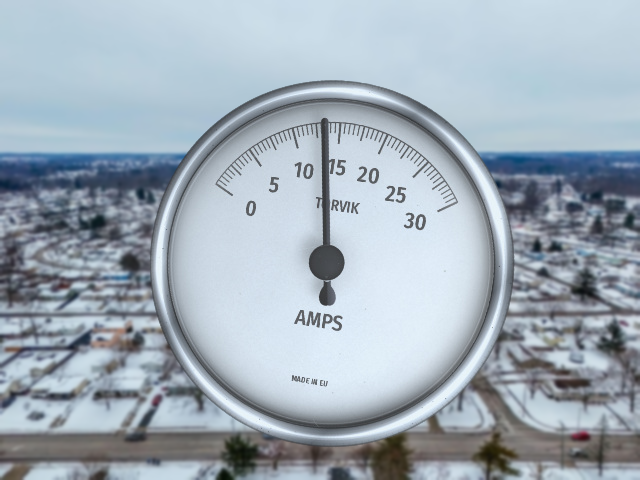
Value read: 13.5
